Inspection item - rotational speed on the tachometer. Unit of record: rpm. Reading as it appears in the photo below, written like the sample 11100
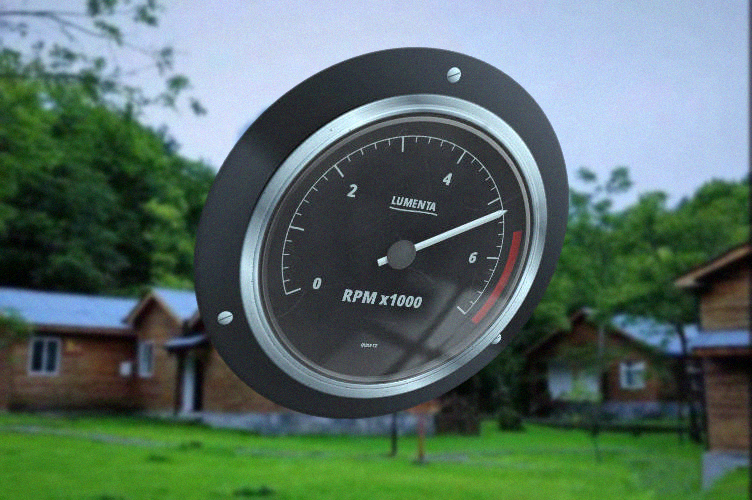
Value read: 5200
